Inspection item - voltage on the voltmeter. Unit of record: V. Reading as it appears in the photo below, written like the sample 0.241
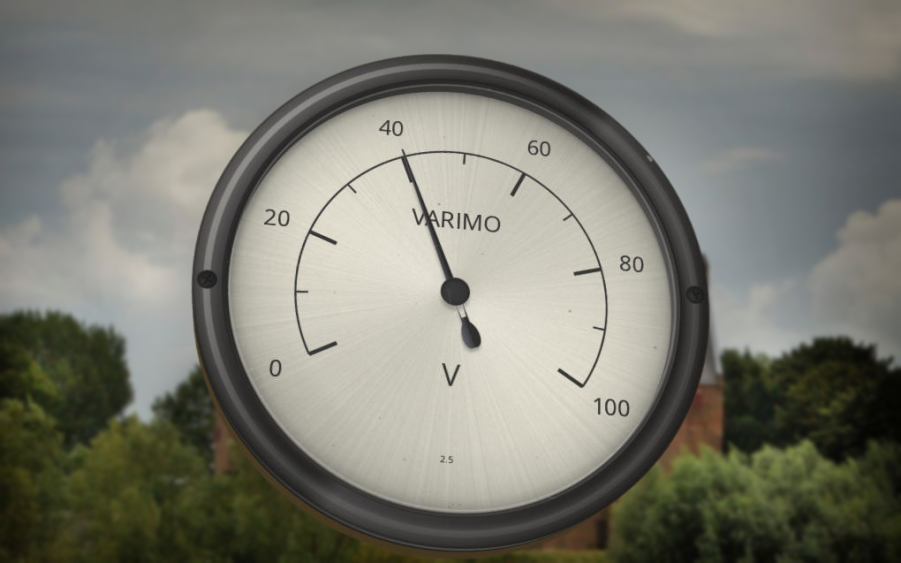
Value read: 40
